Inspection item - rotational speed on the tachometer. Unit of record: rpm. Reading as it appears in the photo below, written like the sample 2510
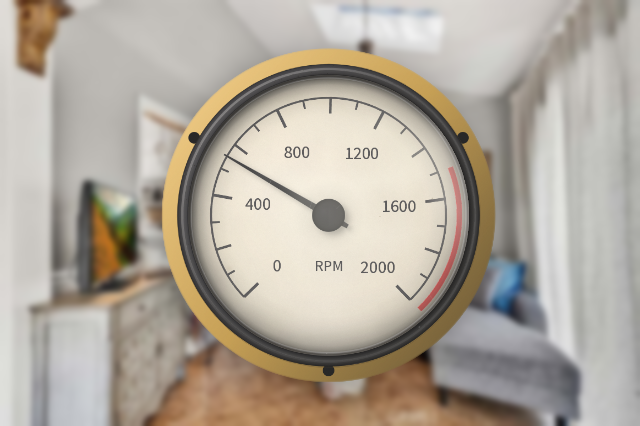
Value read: 550
